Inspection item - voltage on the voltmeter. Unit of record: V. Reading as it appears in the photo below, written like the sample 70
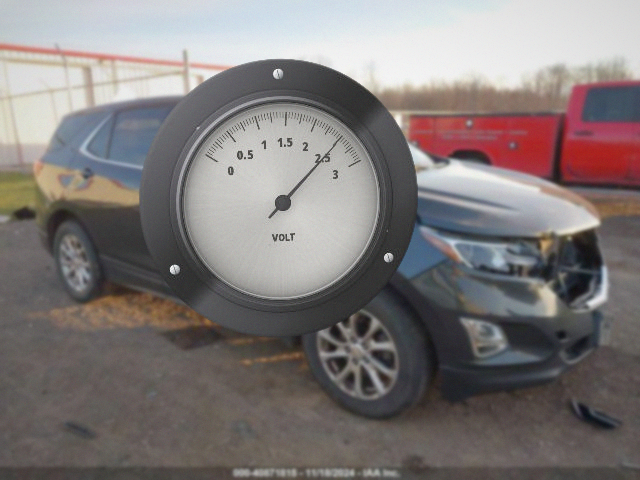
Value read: 2.5
